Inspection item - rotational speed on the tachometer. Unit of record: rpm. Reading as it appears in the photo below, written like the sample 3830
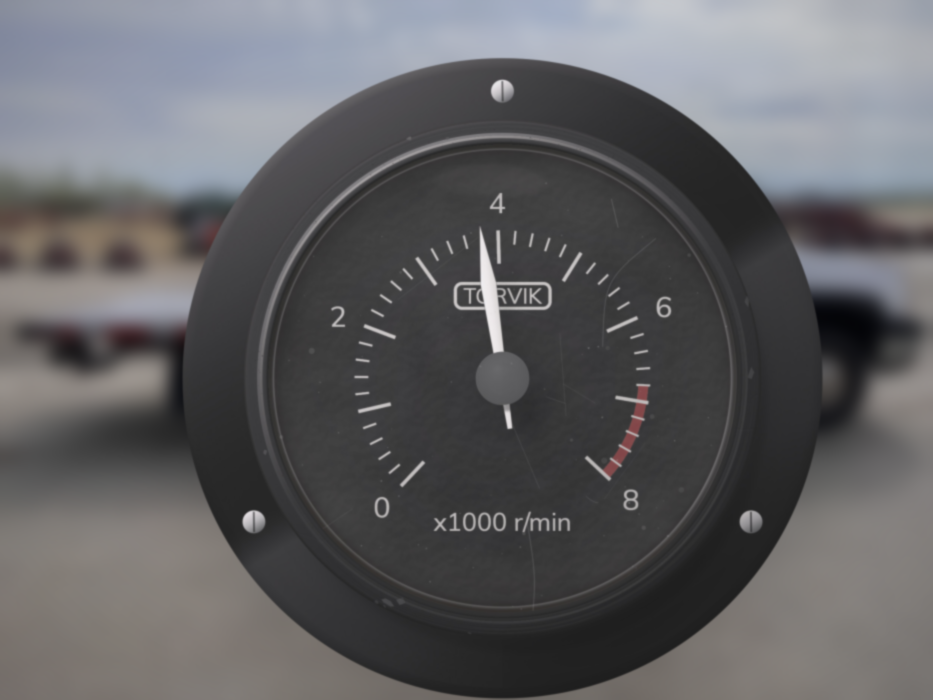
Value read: 3800
